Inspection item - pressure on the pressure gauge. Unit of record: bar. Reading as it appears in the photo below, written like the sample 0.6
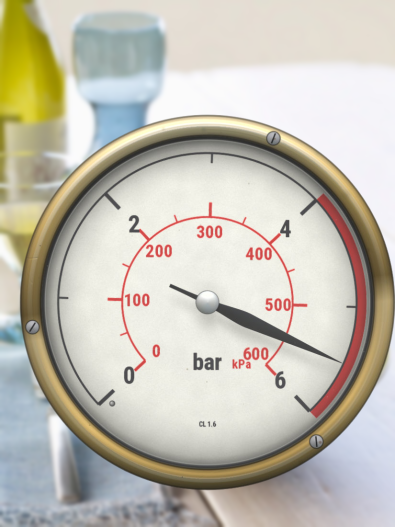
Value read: 5.5
